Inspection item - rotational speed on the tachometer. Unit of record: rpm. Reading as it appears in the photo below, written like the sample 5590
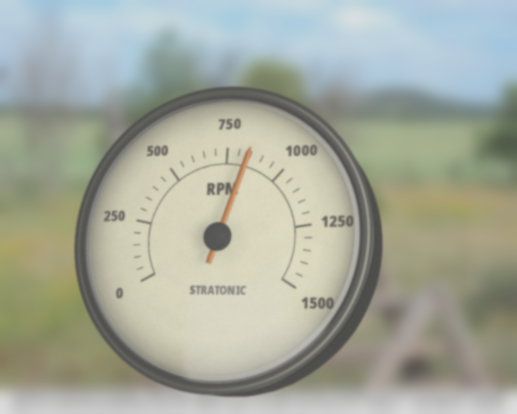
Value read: 850
